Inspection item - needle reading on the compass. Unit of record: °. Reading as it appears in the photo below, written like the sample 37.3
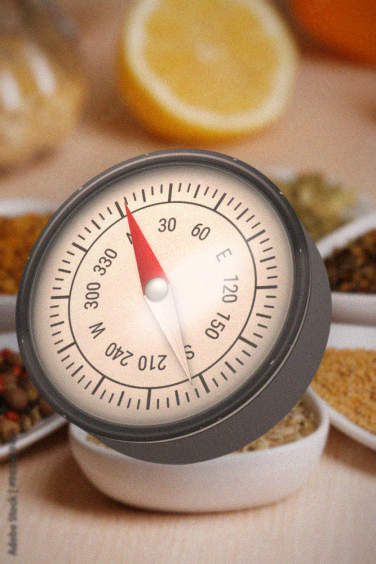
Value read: 5
